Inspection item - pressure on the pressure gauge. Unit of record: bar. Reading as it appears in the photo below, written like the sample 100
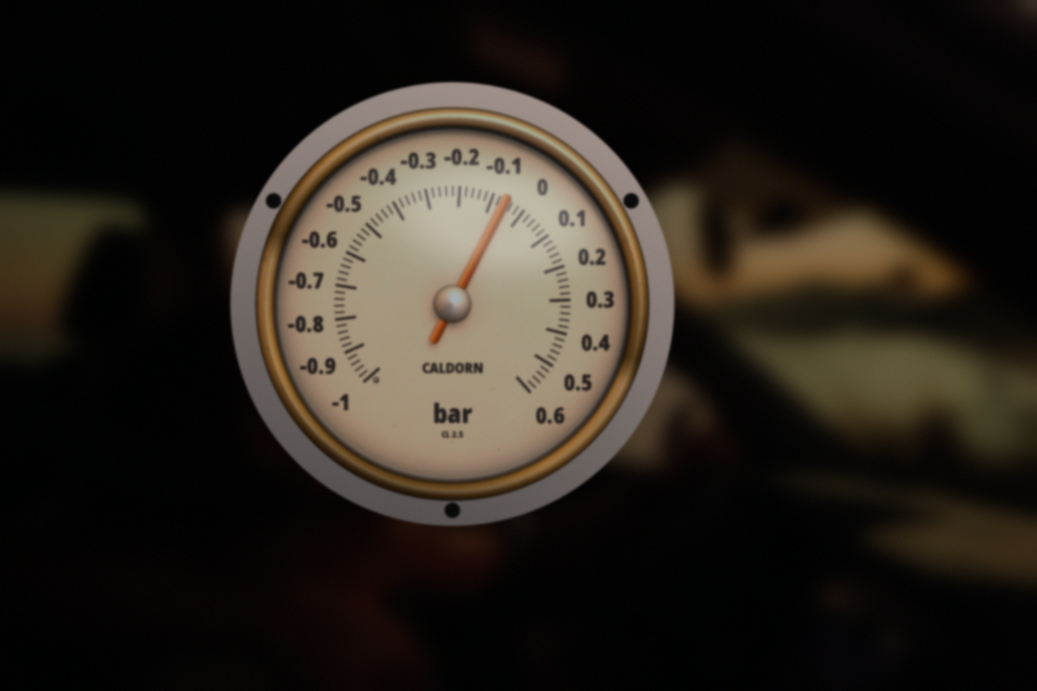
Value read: -0.06
